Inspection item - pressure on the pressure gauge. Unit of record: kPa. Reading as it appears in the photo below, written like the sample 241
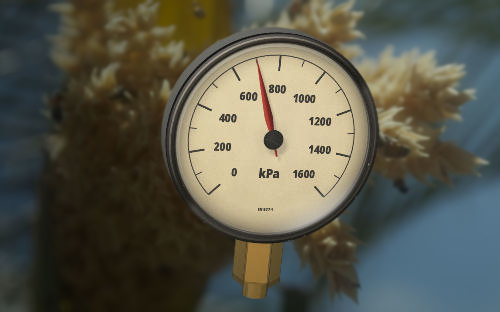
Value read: 700
